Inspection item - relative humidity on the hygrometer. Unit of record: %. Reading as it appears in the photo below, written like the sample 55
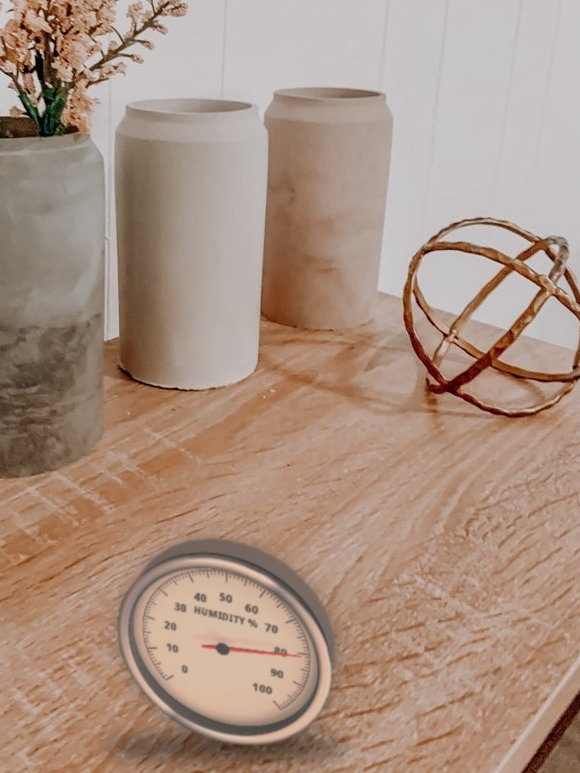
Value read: 80
